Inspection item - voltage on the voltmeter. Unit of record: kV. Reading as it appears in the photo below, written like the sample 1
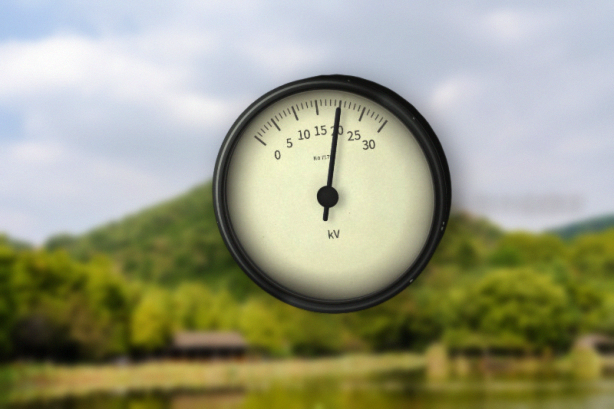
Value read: 20
